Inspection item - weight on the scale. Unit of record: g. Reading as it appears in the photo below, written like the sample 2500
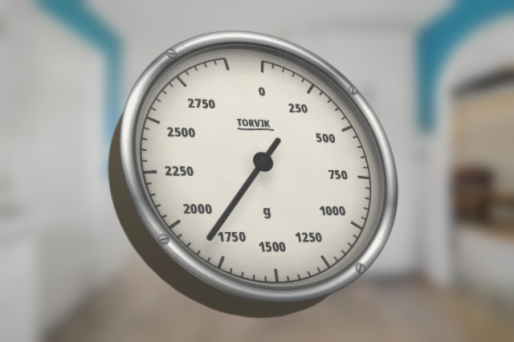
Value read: 1850
